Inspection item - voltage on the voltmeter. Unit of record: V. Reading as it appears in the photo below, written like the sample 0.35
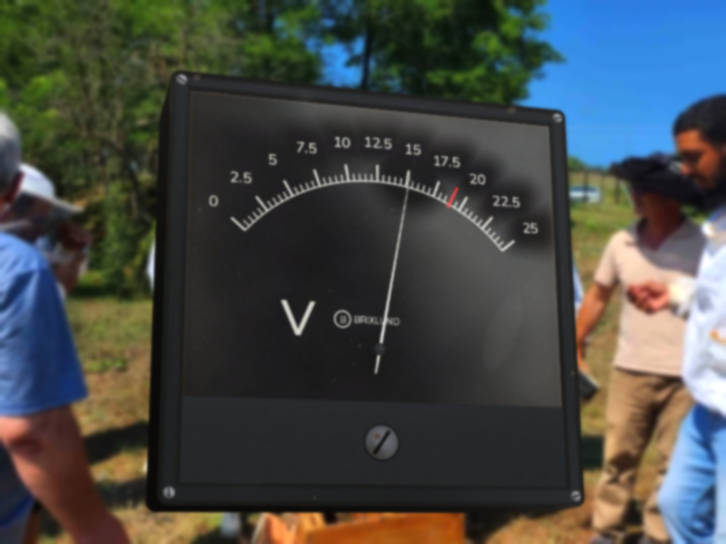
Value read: 15
